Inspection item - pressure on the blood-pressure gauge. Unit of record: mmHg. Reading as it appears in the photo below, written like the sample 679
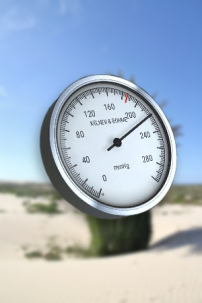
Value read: 220
